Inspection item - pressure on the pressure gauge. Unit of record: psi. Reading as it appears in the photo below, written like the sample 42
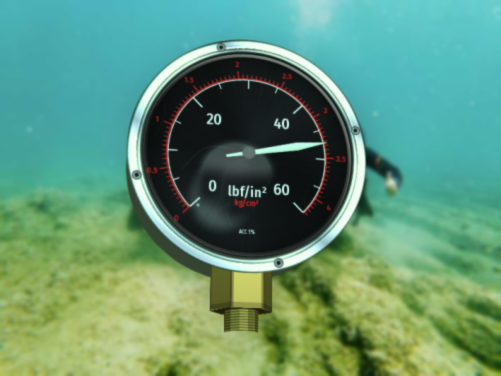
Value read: 47.5
